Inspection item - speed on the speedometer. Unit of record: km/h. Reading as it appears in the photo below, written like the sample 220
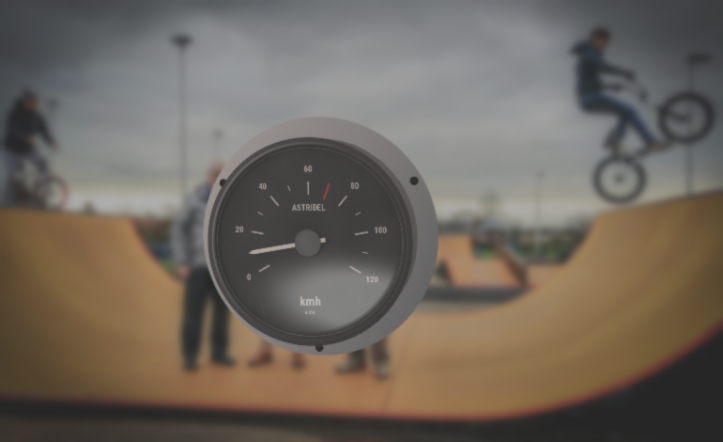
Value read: 10
